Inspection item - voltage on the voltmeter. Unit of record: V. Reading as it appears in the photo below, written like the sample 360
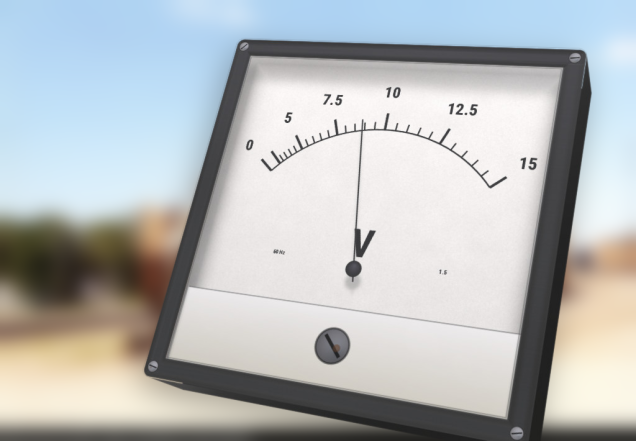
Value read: 9
